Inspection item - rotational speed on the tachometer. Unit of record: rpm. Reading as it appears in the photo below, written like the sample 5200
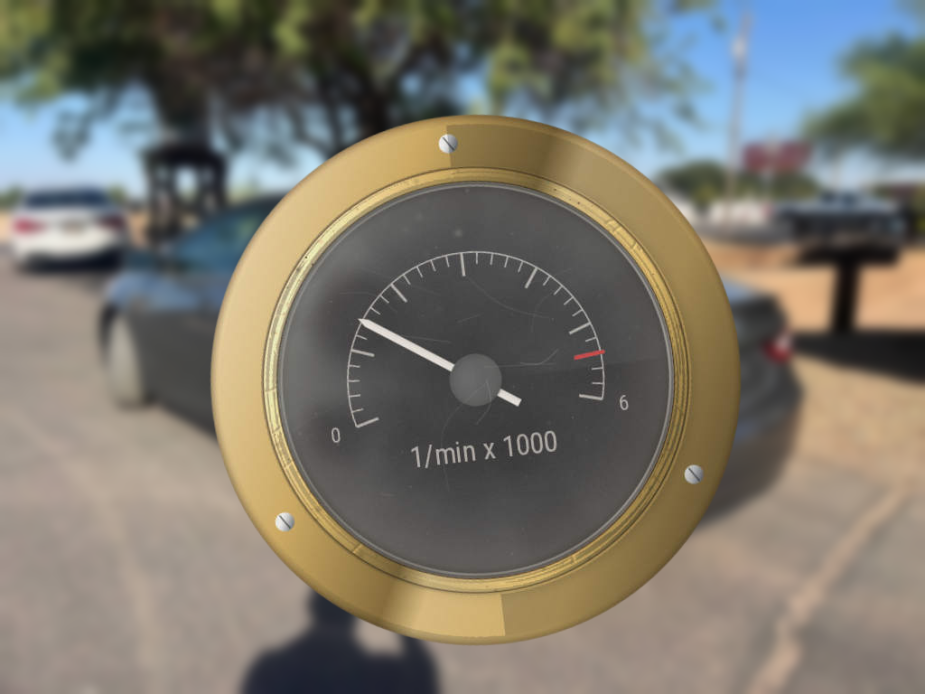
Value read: 1400
